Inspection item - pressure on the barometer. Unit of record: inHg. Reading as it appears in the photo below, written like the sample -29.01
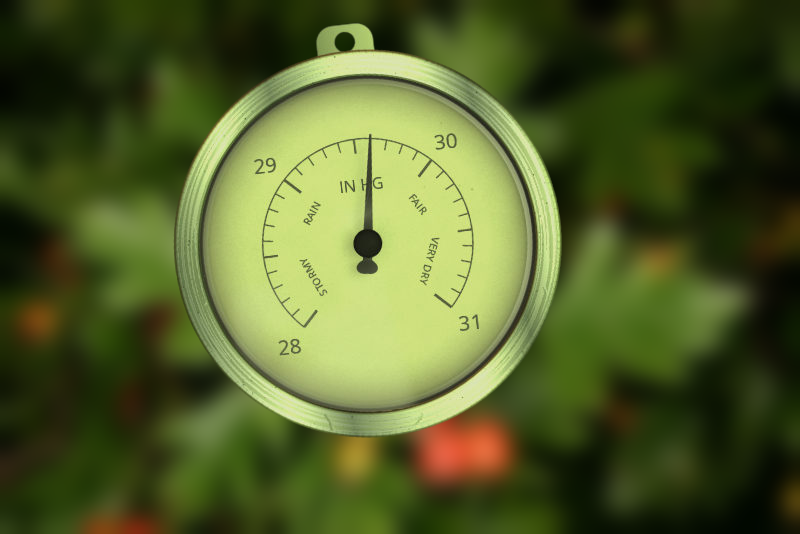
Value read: 29.6
